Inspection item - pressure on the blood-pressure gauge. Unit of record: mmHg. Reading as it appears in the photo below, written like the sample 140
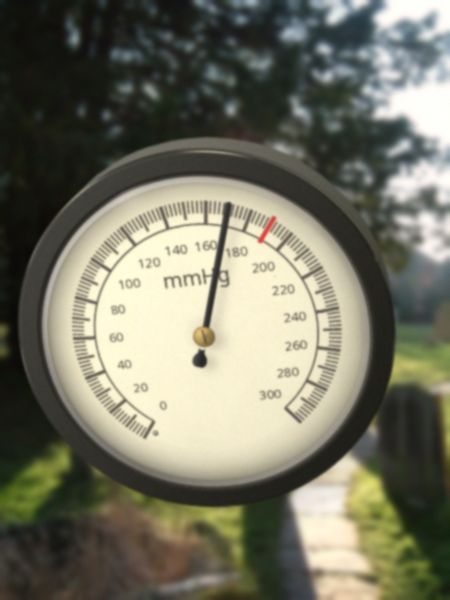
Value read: 170
